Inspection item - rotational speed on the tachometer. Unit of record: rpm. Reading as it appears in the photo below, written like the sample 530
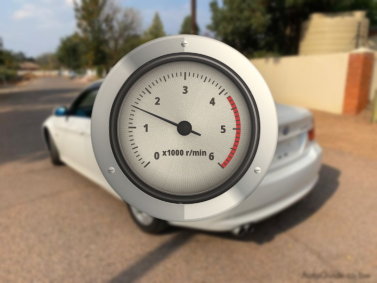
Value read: 1500
